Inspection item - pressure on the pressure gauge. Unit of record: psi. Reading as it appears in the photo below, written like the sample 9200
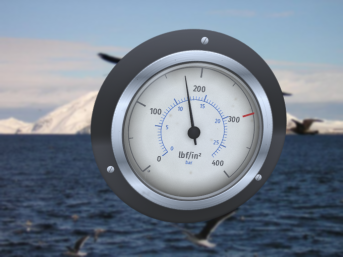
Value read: 175
